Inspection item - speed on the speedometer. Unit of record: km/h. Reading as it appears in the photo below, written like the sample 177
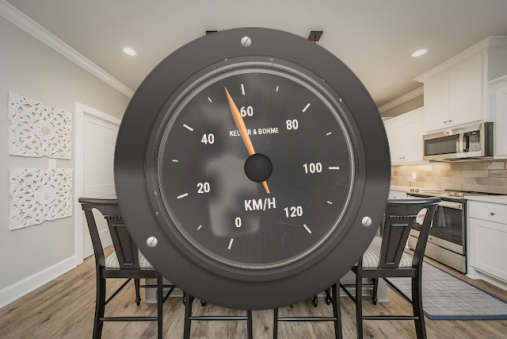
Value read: 55
